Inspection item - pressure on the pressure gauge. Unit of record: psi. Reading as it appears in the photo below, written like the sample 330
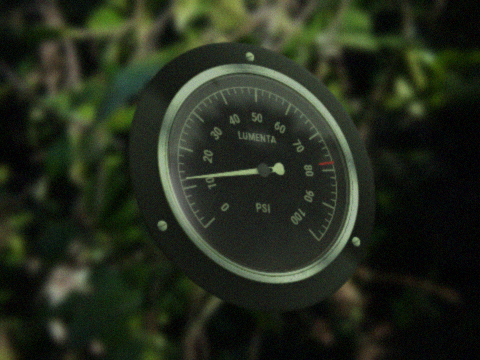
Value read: 12
